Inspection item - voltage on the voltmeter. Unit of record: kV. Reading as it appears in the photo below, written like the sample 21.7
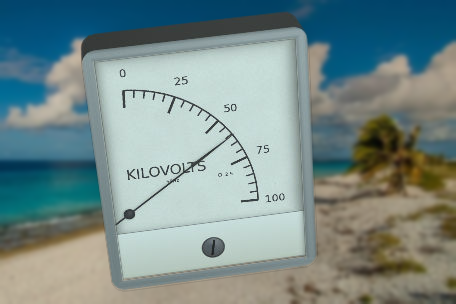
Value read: 60
